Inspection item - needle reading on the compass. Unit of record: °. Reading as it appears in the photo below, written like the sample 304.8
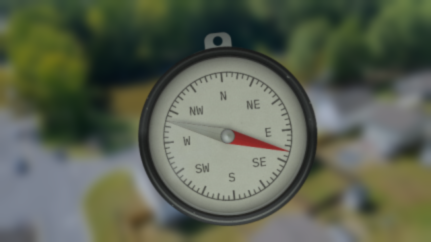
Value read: 110
